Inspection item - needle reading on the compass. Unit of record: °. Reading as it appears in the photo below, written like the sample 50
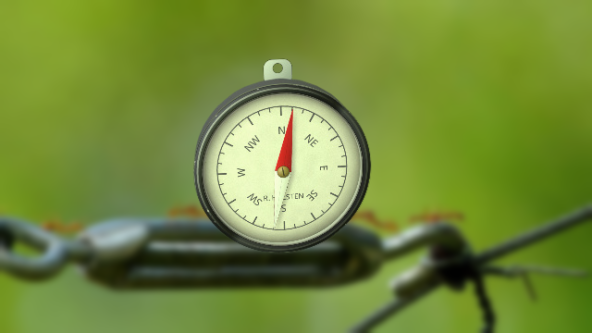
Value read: 10
